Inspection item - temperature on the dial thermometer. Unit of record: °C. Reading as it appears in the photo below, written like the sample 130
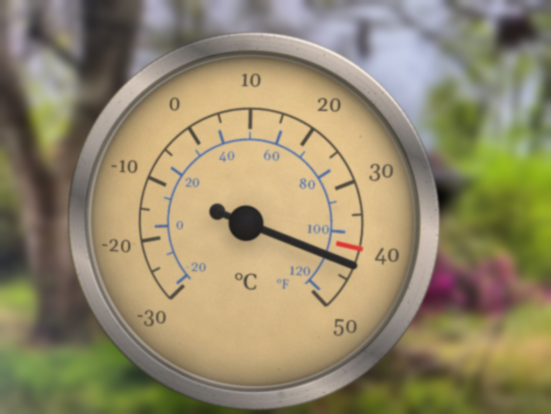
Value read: 42.5
